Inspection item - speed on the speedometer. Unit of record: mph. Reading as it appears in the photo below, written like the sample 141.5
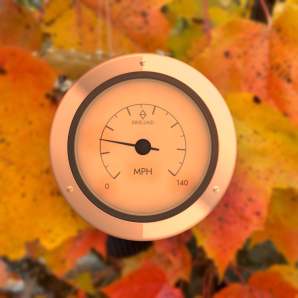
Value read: 30
